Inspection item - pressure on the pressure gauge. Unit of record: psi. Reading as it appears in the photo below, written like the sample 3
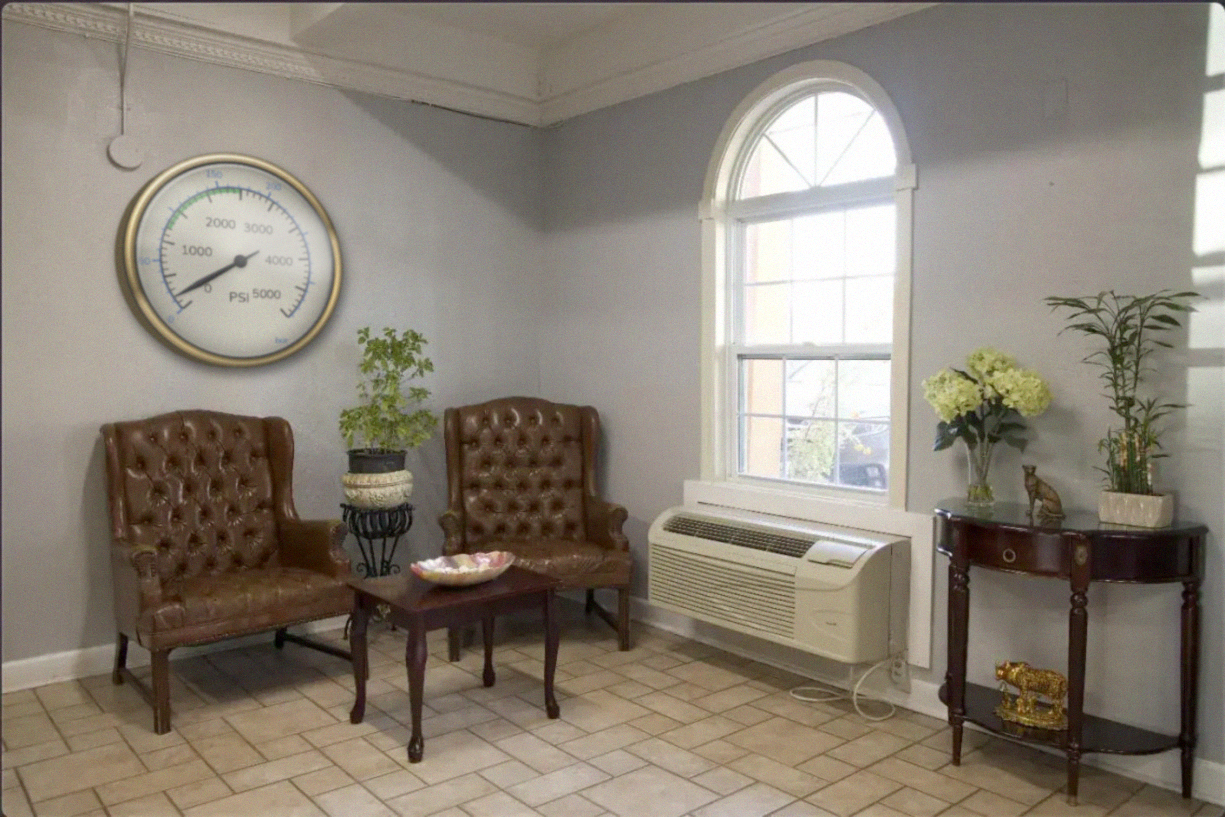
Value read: 200
